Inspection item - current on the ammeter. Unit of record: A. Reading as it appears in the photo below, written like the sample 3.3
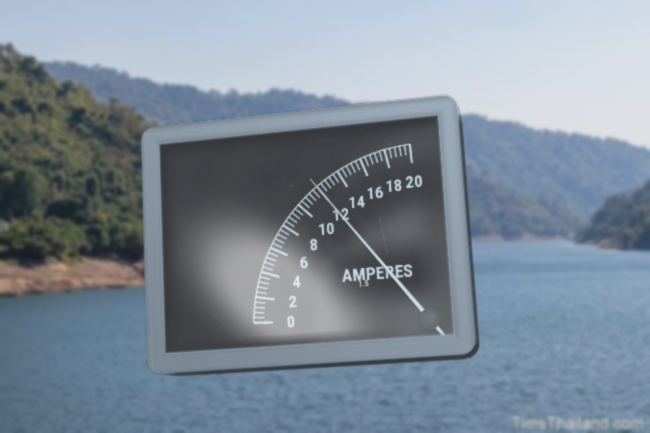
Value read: 12
